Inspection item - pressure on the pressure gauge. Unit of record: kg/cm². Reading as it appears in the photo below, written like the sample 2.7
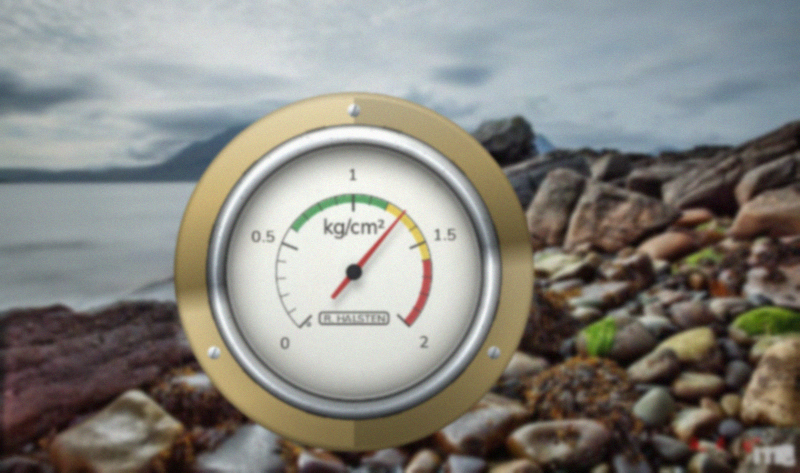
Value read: 1.3
